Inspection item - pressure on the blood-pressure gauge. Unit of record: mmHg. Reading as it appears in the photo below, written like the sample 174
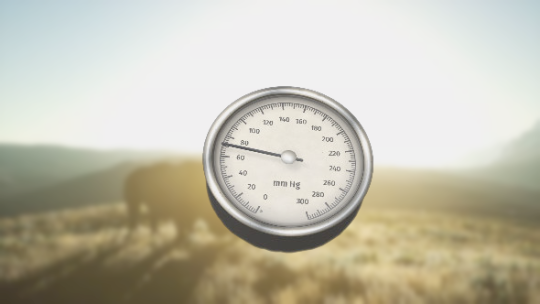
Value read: 70
